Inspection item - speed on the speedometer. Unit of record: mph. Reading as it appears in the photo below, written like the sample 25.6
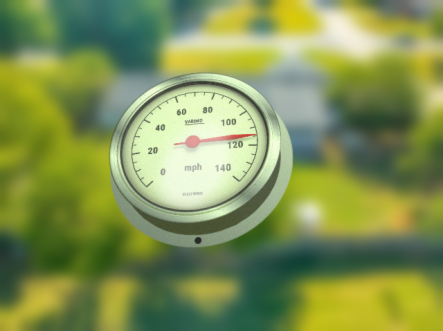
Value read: 115
